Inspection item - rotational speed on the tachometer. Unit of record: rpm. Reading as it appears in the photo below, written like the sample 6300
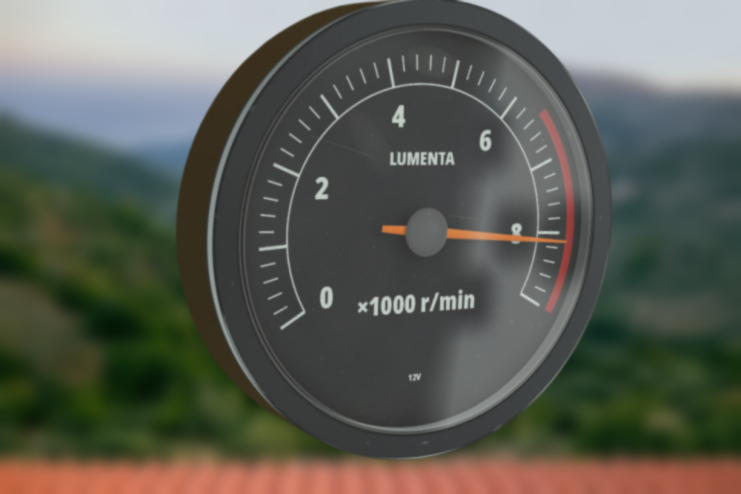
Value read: 8100
